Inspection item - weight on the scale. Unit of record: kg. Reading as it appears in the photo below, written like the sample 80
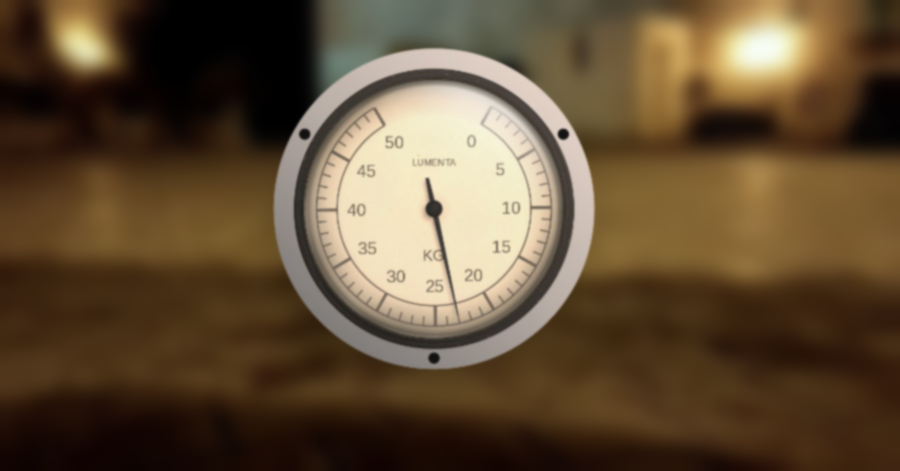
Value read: 23
